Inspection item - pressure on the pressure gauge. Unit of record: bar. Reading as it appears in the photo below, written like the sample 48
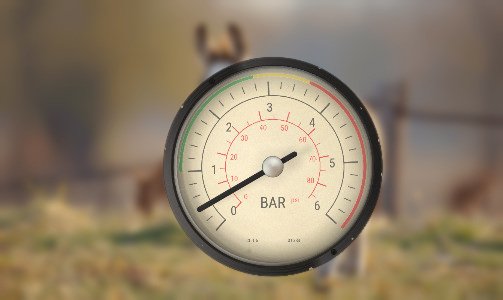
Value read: 0.4
